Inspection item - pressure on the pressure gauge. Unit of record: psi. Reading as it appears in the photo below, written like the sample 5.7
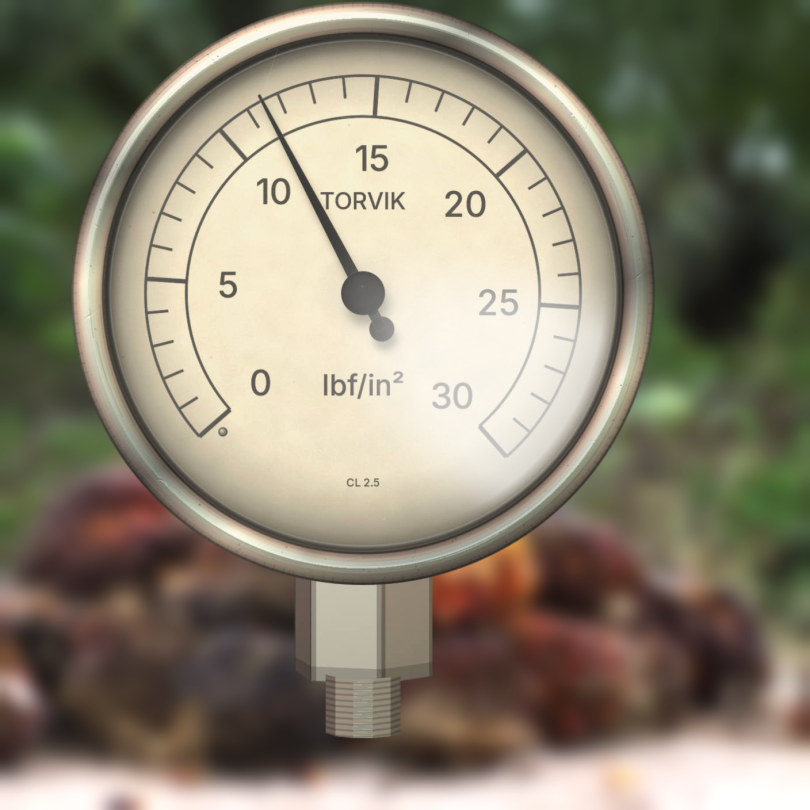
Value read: 11.5
